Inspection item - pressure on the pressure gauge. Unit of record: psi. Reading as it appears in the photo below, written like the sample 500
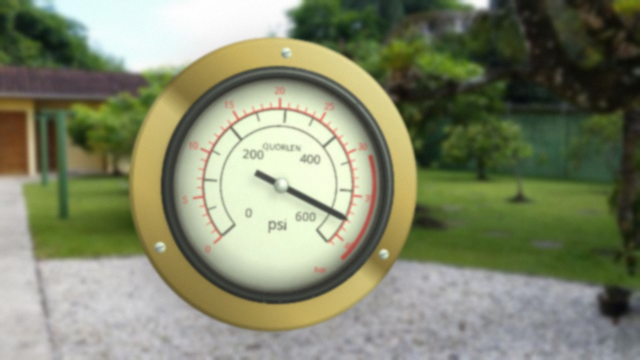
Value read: 550
